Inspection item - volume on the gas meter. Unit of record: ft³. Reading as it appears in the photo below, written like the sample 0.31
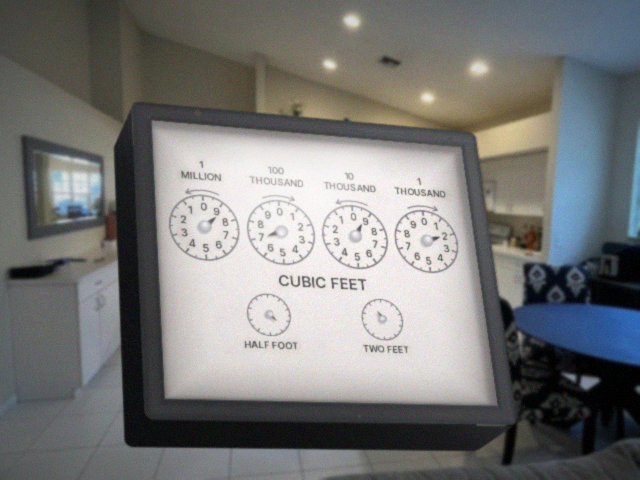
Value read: 869200
